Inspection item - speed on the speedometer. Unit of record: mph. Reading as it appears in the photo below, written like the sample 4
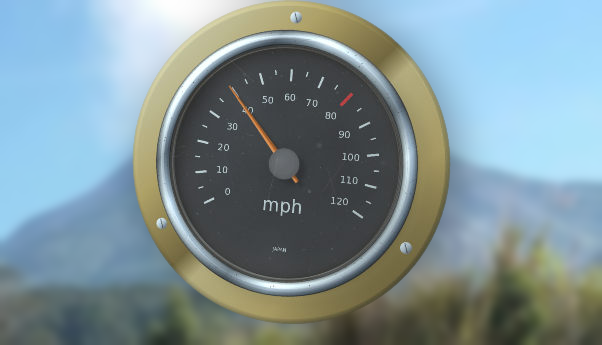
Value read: 40
